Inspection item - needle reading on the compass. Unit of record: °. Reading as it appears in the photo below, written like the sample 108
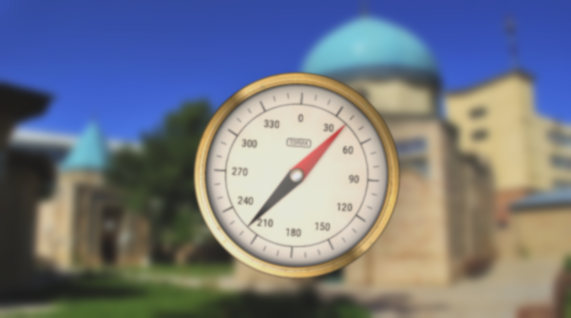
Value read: 40
